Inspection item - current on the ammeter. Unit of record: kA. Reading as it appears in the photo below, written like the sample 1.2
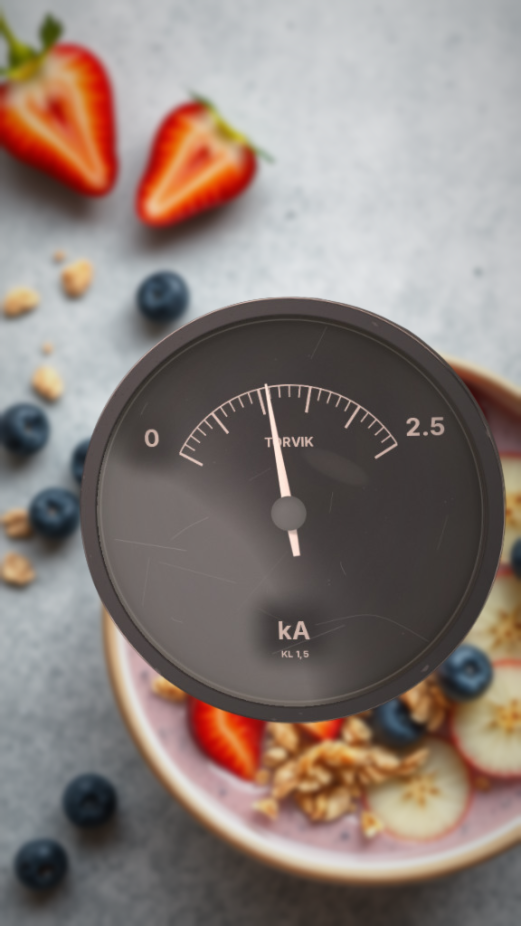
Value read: 1.1
